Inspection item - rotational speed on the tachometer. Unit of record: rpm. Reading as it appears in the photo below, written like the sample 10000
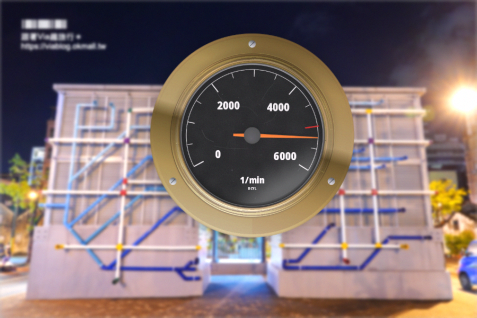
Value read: 5250
